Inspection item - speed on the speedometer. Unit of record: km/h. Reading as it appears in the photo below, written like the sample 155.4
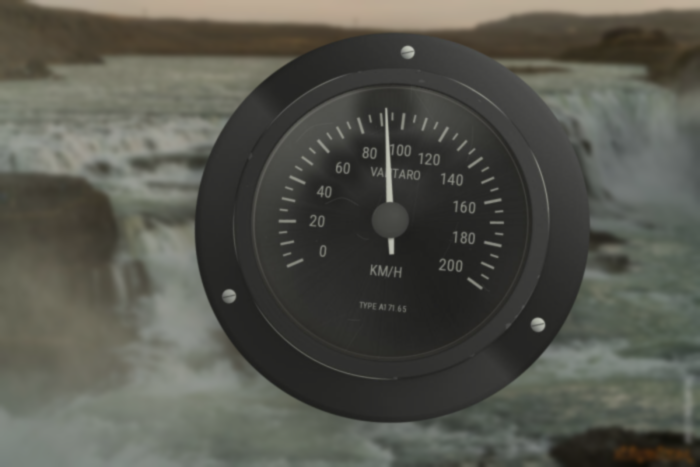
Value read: 92.5
